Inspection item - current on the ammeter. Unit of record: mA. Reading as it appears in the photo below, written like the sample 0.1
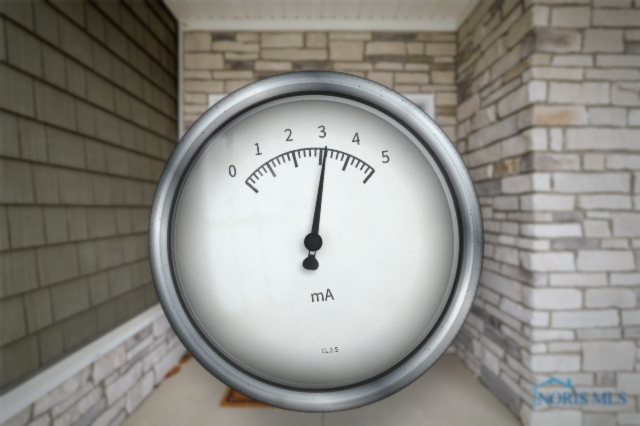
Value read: 3.2
